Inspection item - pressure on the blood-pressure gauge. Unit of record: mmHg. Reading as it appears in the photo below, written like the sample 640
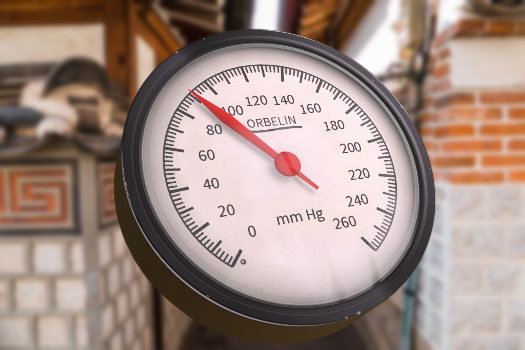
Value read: 90
